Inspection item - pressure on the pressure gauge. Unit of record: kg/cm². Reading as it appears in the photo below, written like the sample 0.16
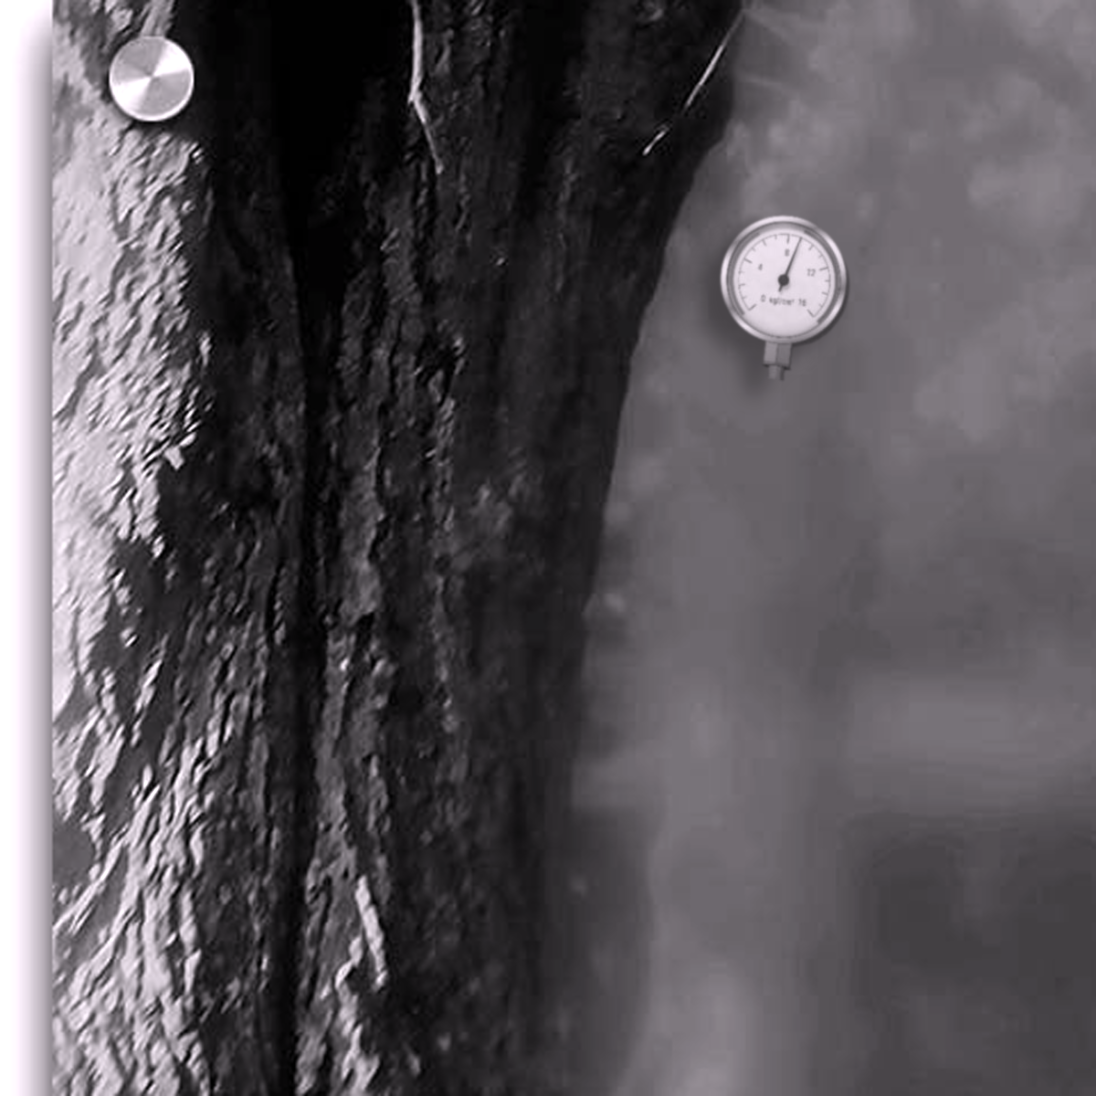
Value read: 9
